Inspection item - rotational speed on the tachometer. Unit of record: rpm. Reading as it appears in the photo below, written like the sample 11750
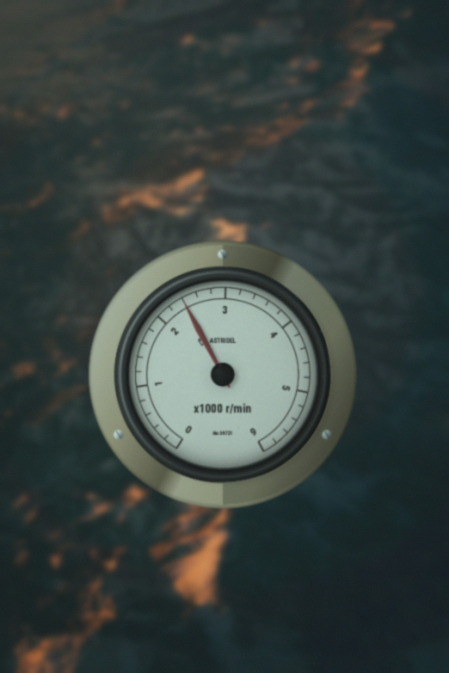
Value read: 2400
